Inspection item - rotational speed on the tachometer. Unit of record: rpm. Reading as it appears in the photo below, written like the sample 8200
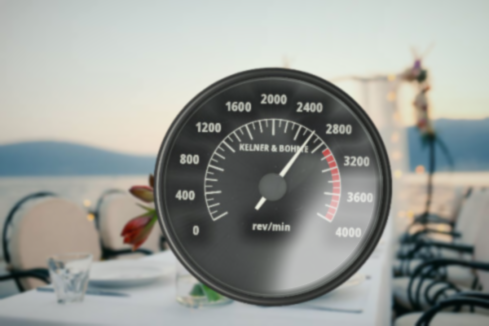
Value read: 2600
